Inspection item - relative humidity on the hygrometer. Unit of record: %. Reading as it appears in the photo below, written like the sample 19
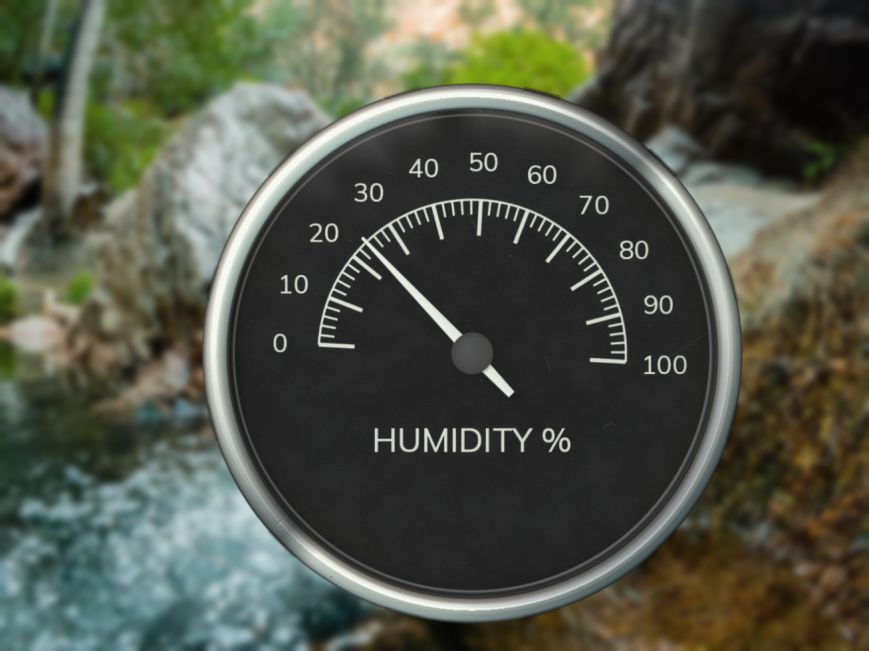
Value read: 24
